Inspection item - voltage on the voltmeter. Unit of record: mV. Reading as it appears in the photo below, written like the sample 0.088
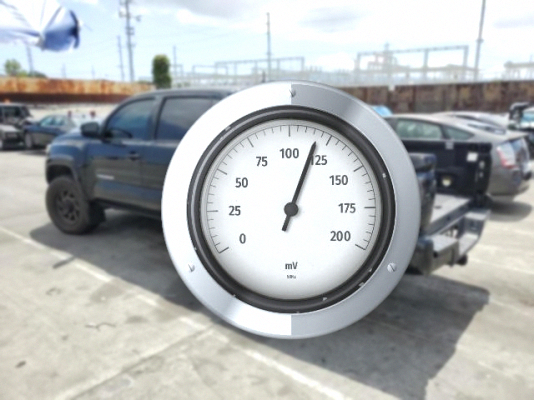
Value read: 117.5
